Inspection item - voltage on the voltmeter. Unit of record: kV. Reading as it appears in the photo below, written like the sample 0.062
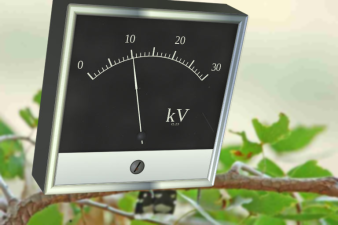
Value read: 10
